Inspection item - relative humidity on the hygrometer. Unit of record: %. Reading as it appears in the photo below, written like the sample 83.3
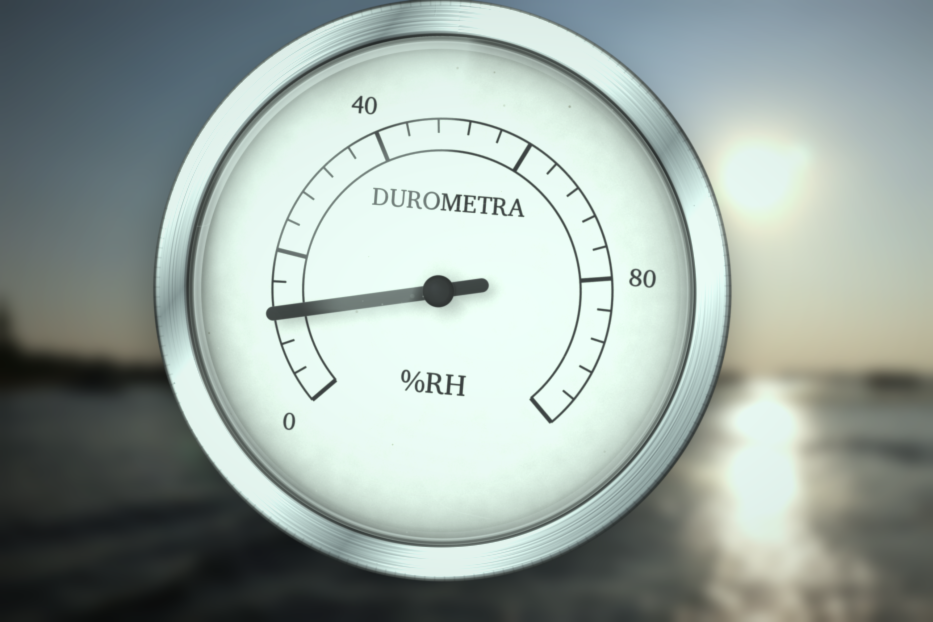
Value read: 12
